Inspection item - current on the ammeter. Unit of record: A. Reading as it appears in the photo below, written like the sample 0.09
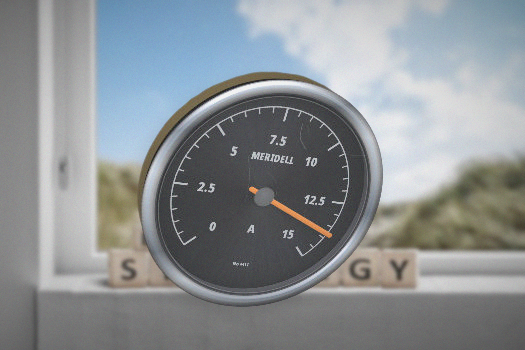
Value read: 13.75
